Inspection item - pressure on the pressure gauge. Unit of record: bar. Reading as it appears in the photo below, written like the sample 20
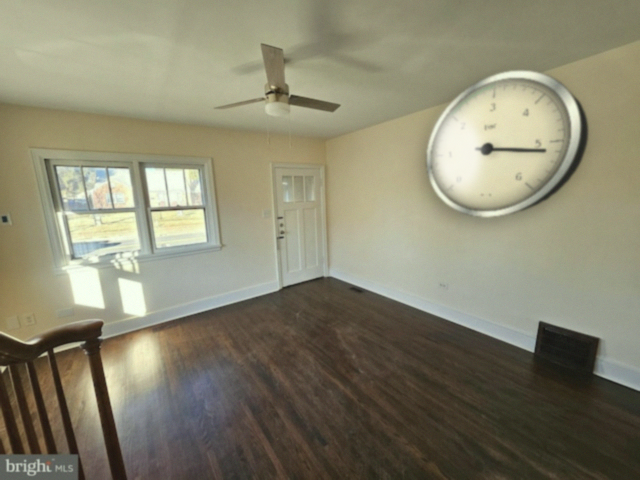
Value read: 5.2
